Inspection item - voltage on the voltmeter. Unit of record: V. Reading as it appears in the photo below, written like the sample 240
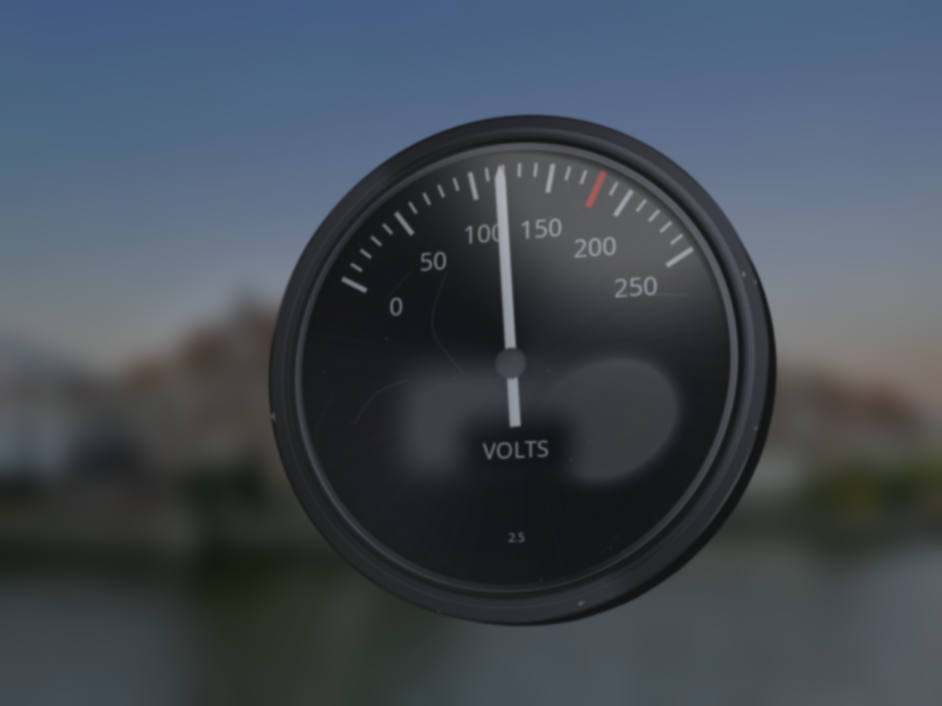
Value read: 120
